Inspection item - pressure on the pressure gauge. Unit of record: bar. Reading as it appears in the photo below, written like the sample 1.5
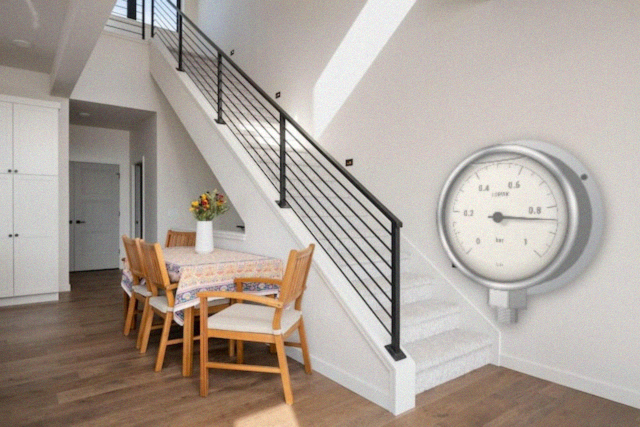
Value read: 0.85
